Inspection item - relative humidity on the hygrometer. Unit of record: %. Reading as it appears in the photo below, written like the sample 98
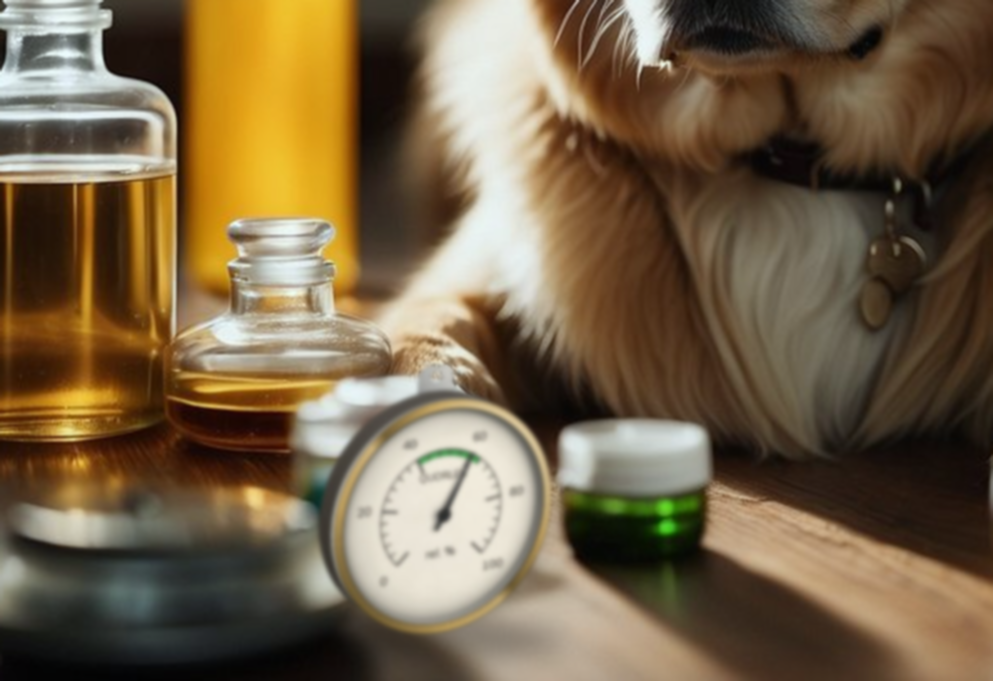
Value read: 60
